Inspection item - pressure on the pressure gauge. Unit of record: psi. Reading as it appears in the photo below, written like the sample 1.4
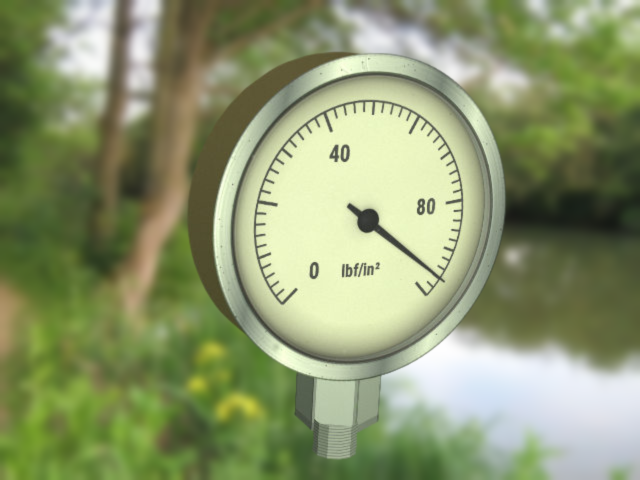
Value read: 96
